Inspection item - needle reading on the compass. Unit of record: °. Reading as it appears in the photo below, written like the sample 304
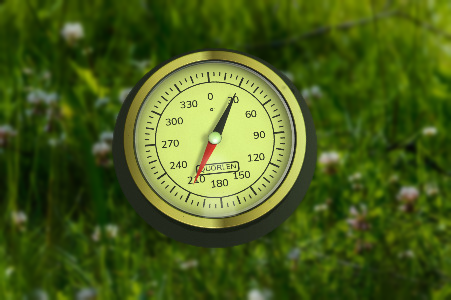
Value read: 210
